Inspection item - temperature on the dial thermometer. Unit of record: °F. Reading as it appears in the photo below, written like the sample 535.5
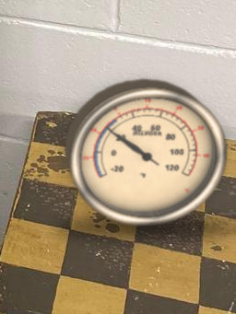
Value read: 20
